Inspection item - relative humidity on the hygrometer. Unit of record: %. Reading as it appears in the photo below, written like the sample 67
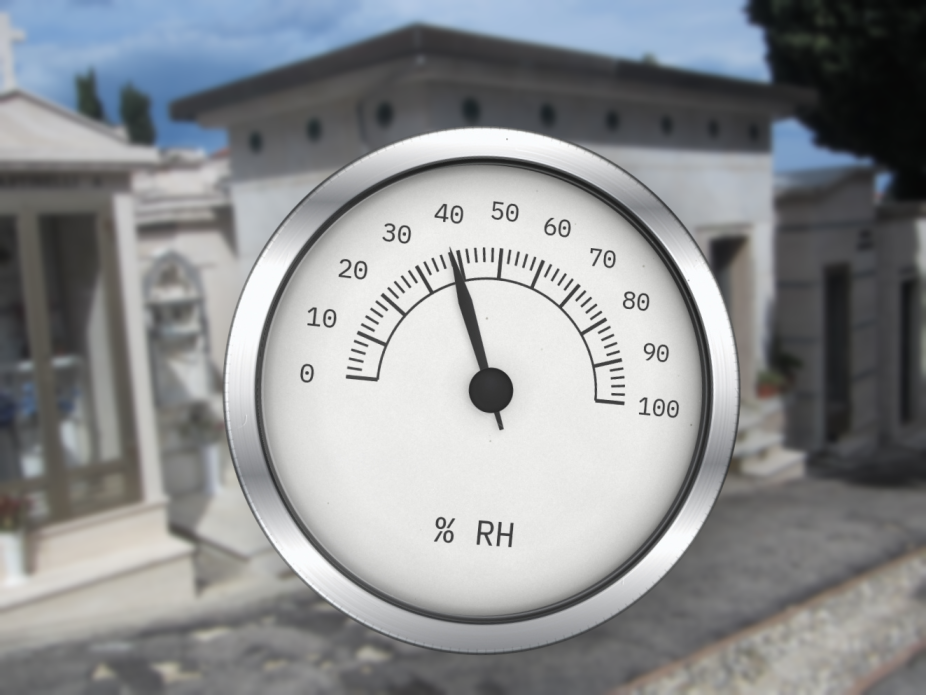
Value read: 38
